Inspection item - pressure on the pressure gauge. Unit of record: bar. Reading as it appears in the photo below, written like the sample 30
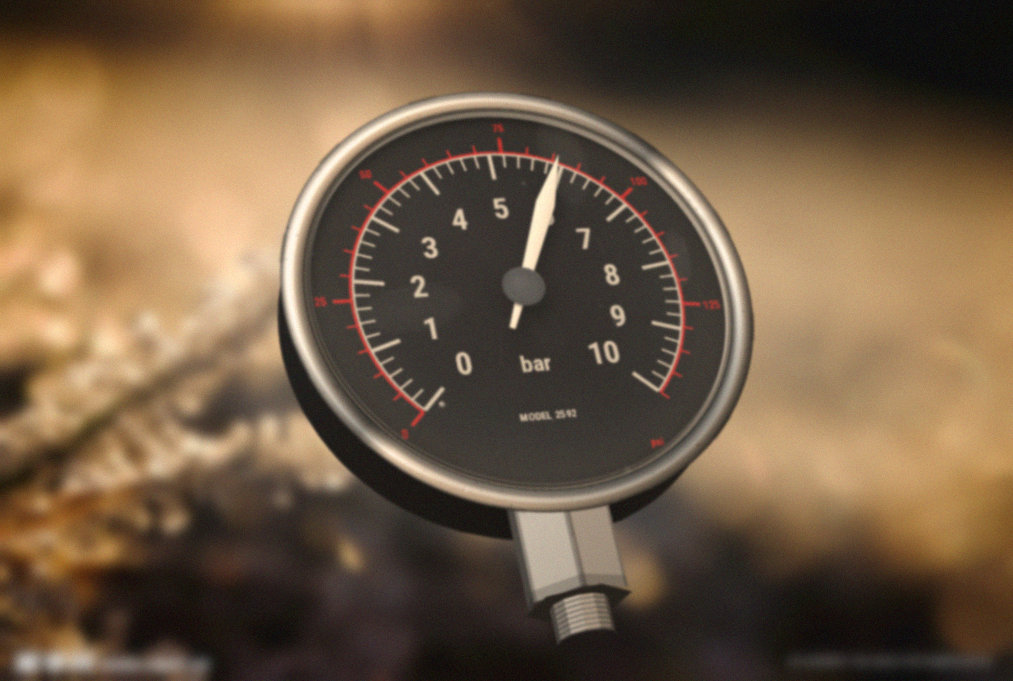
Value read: 5.9
